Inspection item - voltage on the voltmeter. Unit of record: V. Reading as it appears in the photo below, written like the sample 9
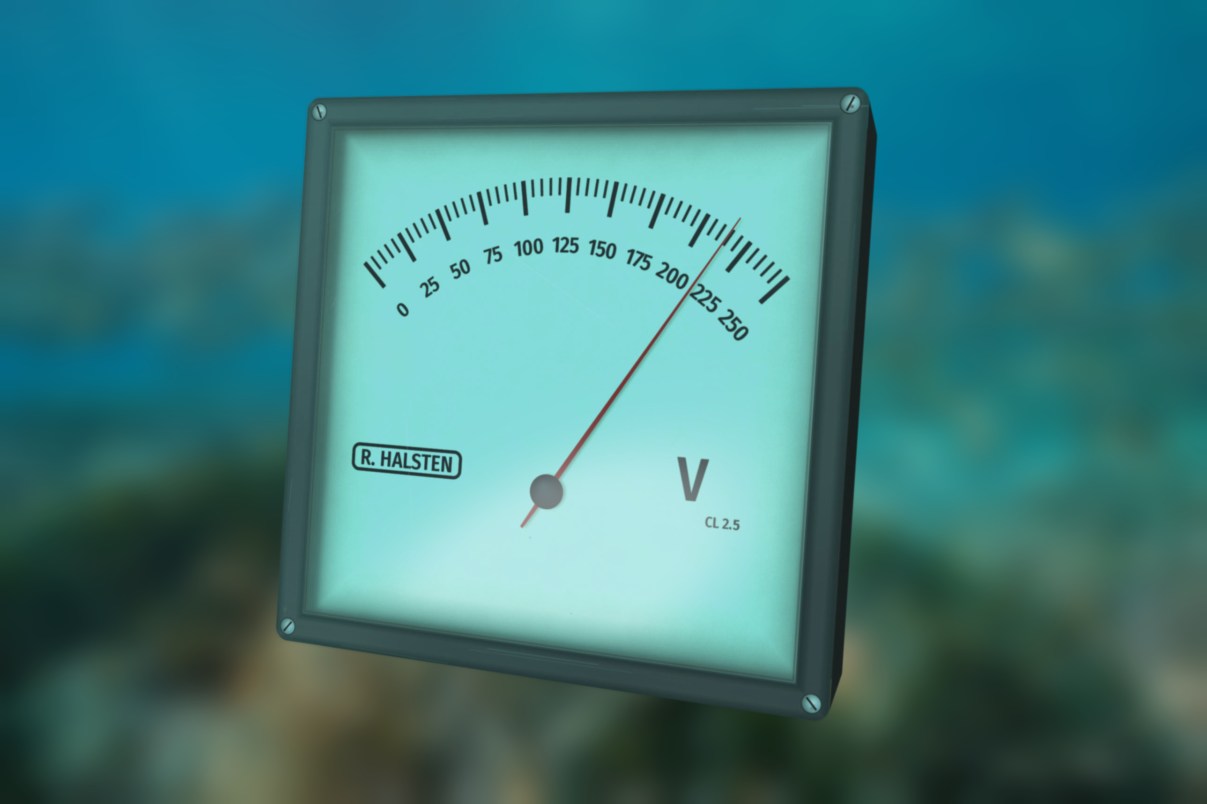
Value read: 215
